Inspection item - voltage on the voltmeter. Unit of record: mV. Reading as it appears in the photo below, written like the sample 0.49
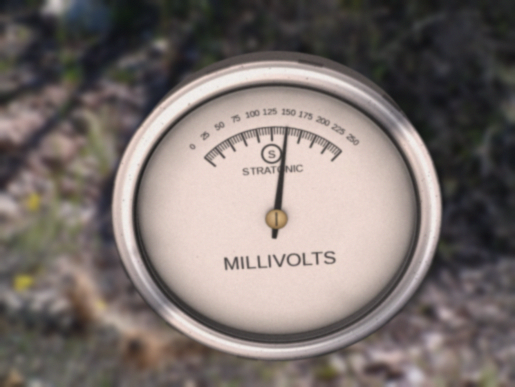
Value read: 150
